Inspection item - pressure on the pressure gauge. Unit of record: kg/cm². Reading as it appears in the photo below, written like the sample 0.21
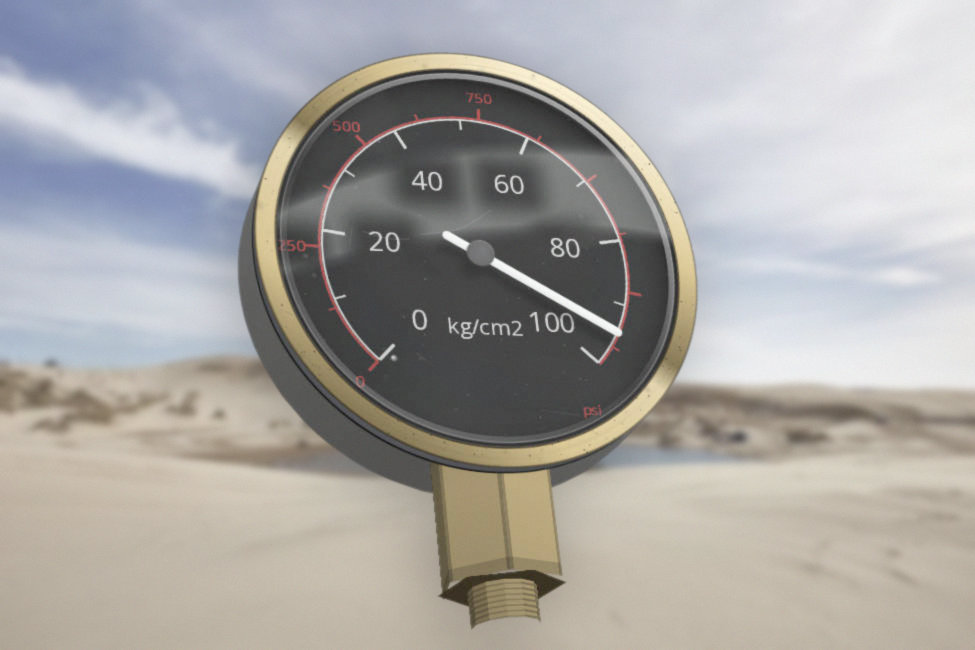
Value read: 95
